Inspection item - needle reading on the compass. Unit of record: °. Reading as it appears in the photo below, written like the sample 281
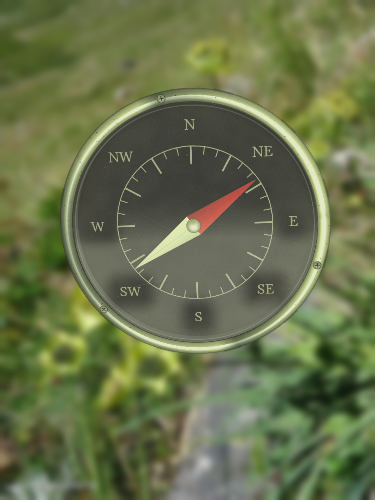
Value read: 55
